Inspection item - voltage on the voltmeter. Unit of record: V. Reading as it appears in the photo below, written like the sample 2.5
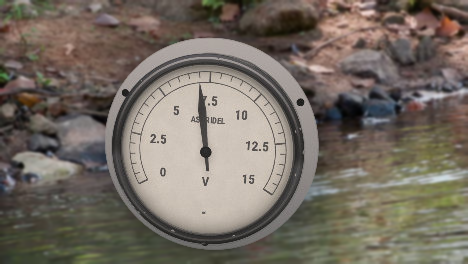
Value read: 7
